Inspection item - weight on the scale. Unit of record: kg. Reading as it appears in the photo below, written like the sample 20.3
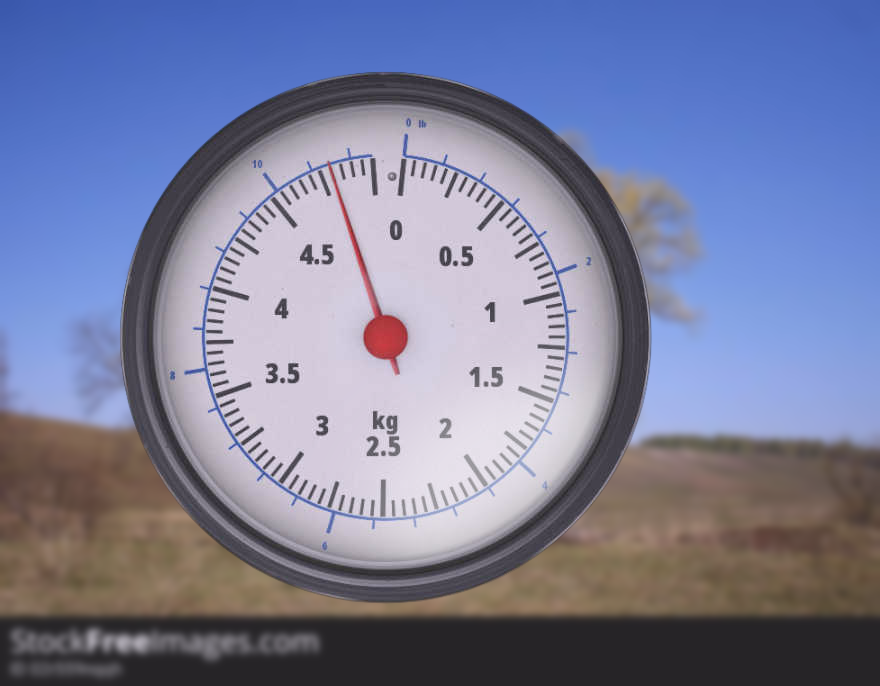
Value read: 4.8
